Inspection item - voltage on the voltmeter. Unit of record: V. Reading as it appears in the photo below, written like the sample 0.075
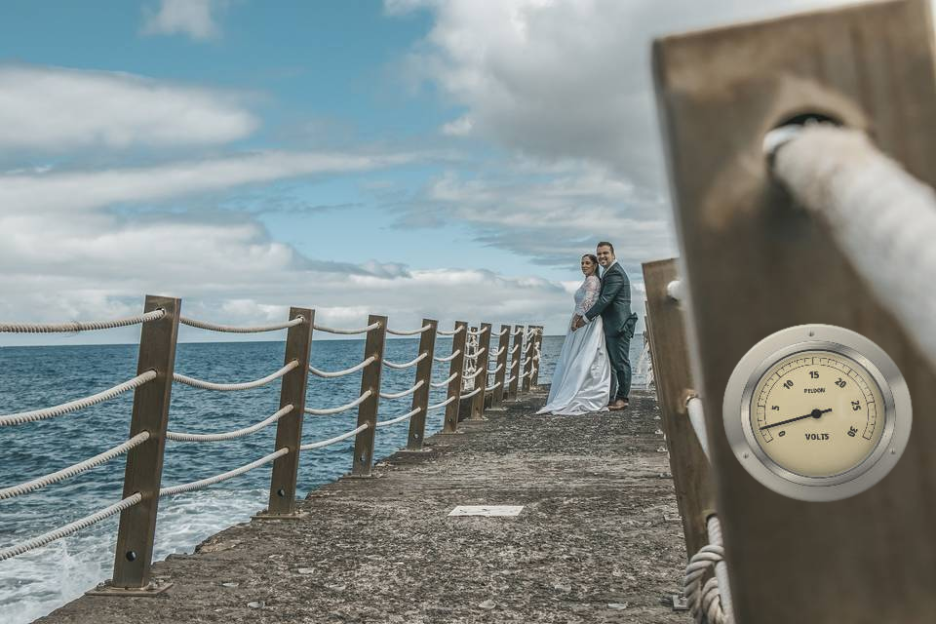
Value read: 2
